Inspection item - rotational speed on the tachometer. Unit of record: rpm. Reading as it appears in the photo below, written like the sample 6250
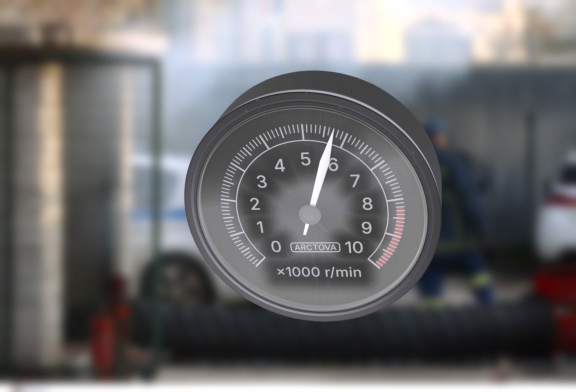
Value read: 5700
